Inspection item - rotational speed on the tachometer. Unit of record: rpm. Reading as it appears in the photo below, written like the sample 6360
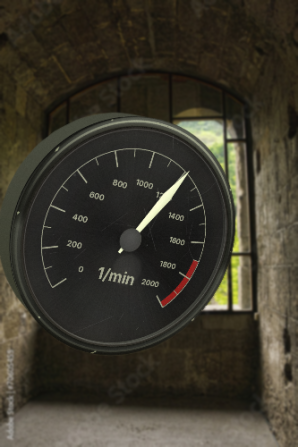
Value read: 1200
